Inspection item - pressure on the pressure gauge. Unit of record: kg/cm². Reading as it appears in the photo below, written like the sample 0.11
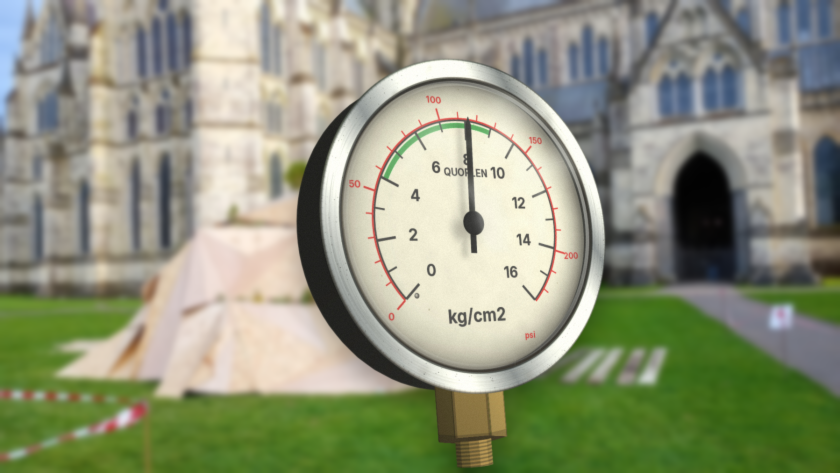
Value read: 8
